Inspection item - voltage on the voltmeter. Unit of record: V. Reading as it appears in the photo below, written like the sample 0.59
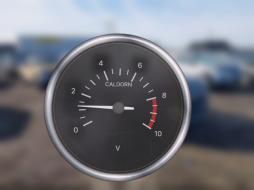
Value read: 1.25
